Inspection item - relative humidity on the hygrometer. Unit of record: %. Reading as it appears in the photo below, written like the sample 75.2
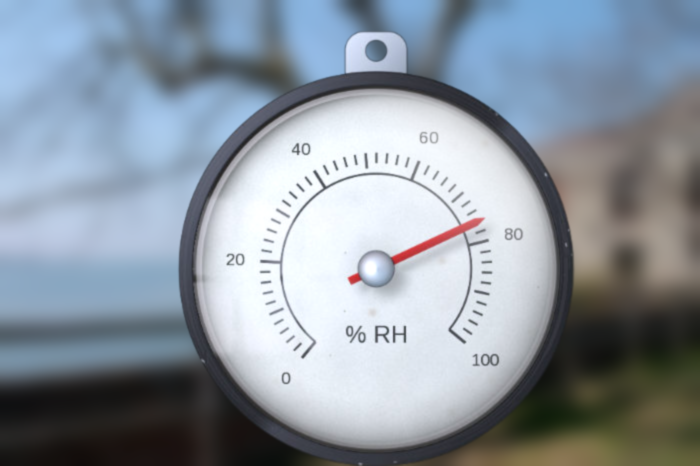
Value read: 76
